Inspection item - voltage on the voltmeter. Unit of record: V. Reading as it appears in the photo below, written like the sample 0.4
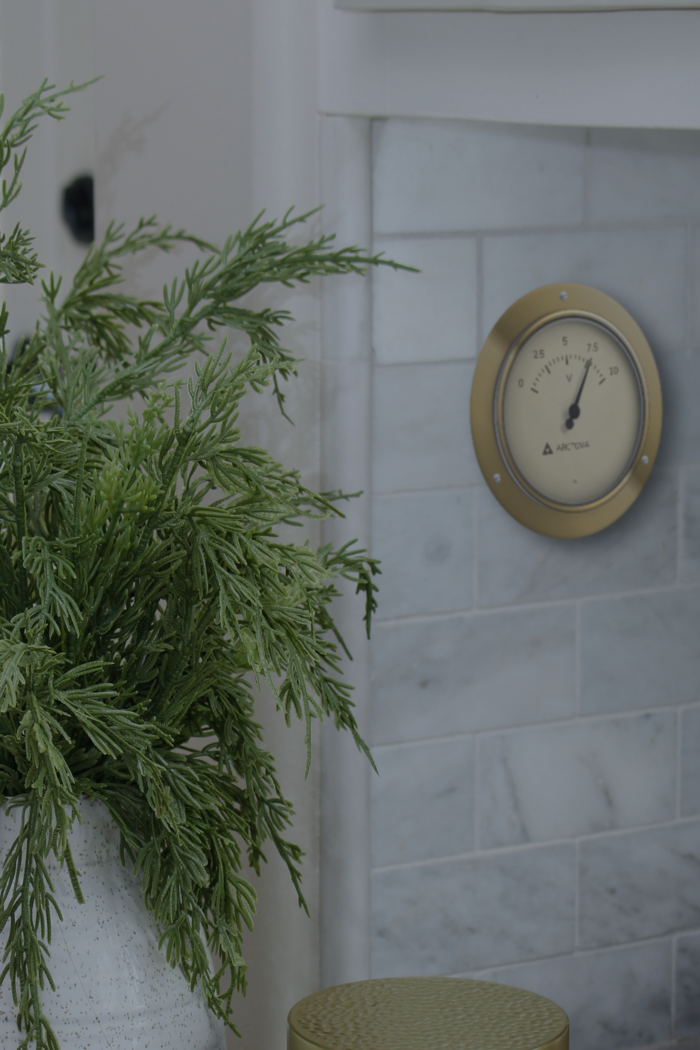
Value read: 7.5
